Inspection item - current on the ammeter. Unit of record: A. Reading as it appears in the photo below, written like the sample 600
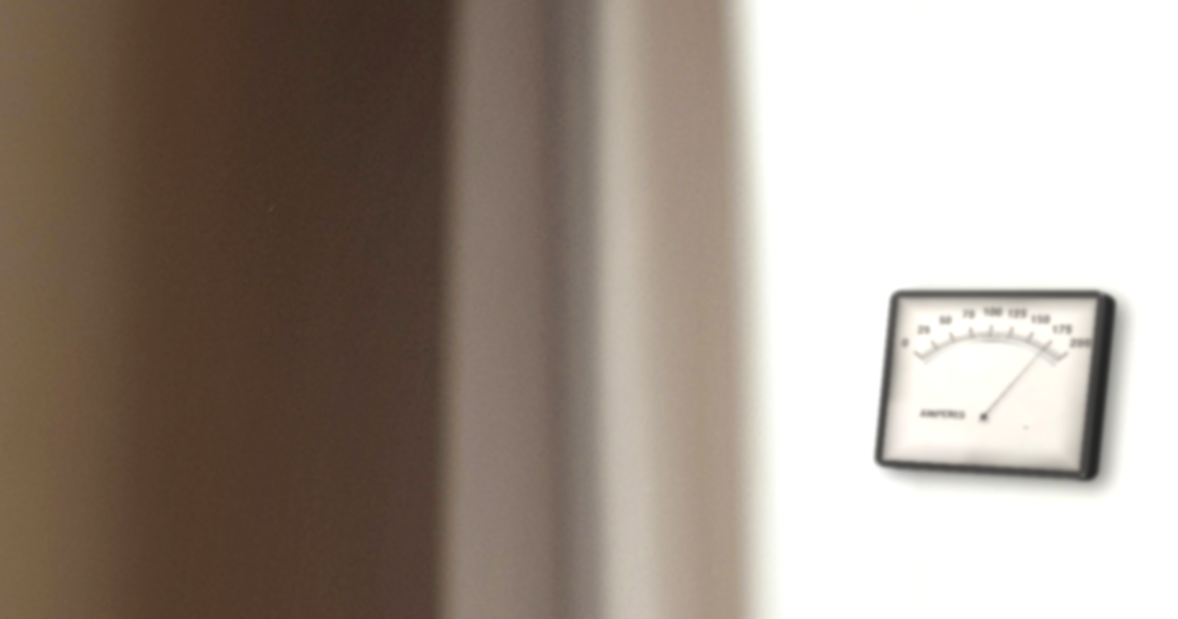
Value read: 175
